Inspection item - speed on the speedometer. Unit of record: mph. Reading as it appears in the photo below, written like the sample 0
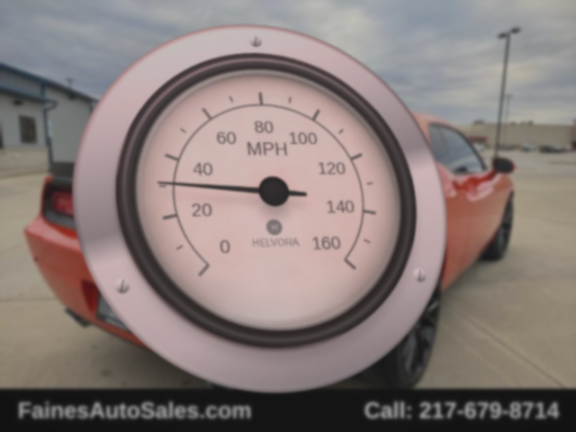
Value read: 30
